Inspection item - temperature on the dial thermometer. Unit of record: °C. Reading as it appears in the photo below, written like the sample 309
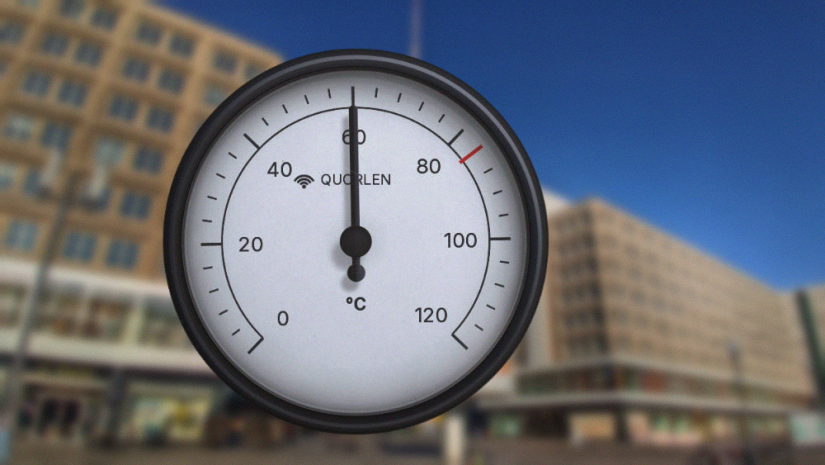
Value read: 60
